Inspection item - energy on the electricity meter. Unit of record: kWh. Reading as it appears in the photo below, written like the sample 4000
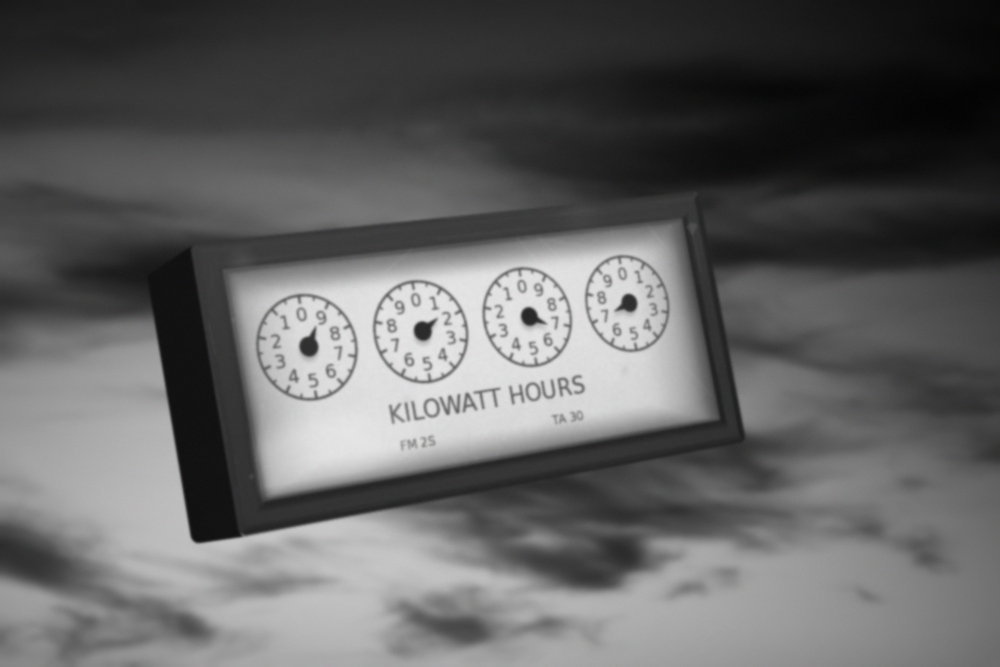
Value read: 9167
